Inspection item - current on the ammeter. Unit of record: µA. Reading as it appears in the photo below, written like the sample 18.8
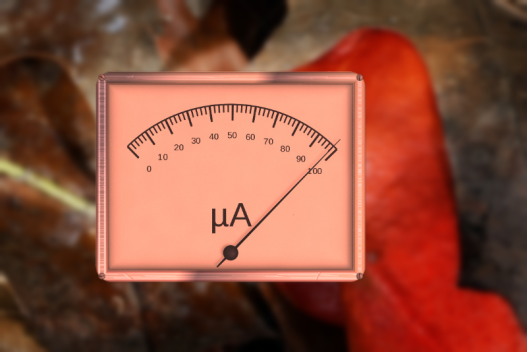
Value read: 98
